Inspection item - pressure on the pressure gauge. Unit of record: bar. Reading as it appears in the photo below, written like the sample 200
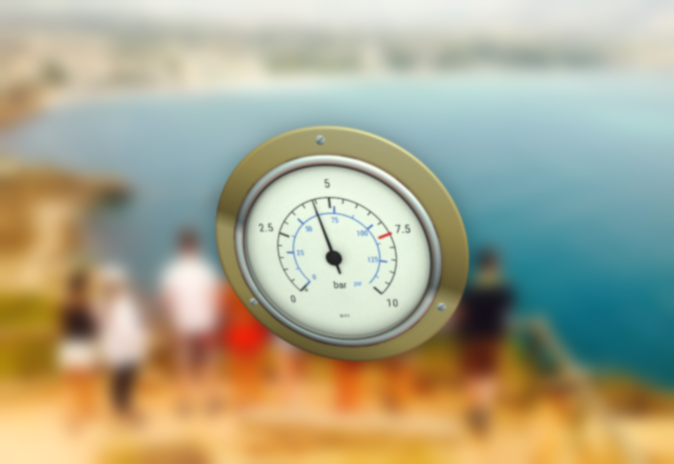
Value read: 4.5
